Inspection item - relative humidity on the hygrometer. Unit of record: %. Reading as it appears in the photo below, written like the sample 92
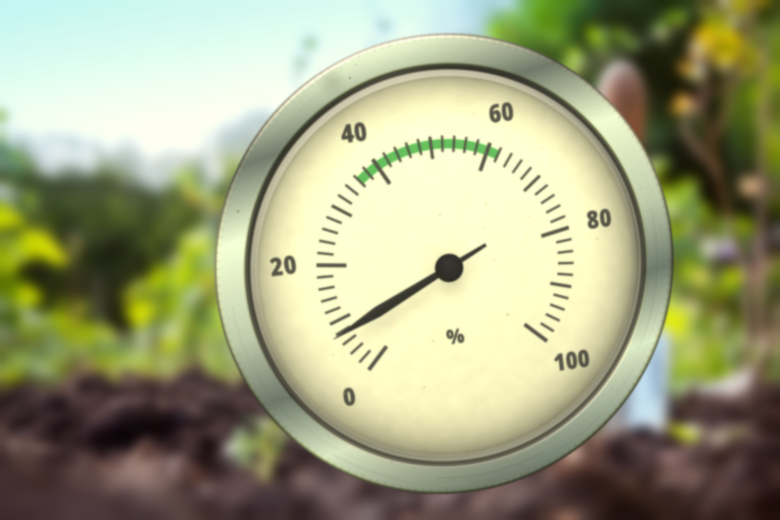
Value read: 8
